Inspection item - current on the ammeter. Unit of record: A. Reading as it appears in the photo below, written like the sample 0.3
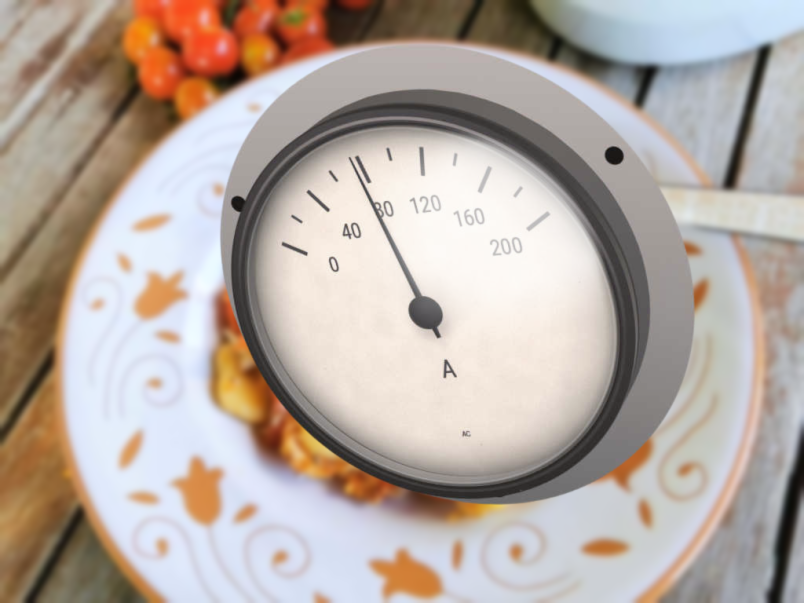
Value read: 80
